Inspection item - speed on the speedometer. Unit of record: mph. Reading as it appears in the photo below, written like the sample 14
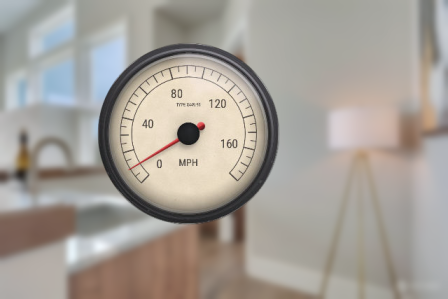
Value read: 10
